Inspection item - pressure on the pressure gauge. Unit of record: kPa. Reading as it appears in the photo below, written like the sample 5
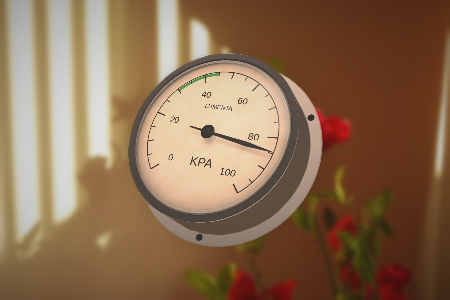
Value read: 85
